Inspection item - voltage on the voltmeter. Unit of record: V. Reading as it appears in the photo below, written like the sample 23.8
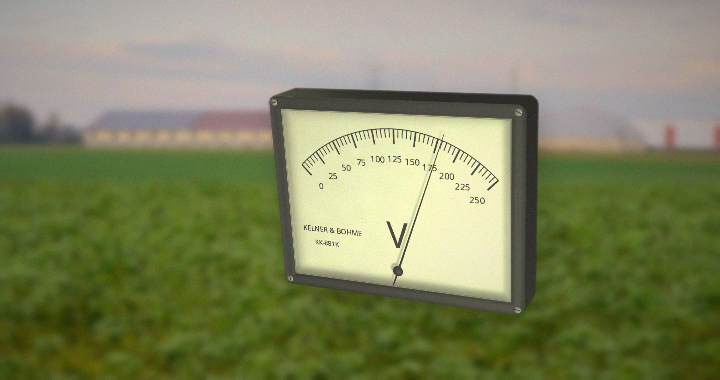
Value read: 180
